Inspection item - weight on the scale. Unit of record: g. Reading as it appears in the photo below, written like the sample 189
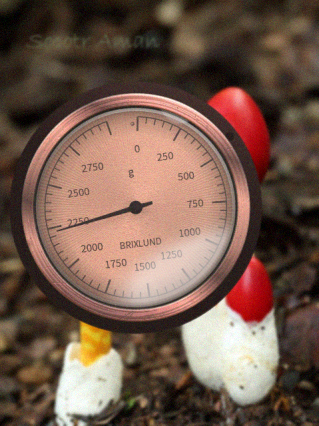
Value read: 2225
